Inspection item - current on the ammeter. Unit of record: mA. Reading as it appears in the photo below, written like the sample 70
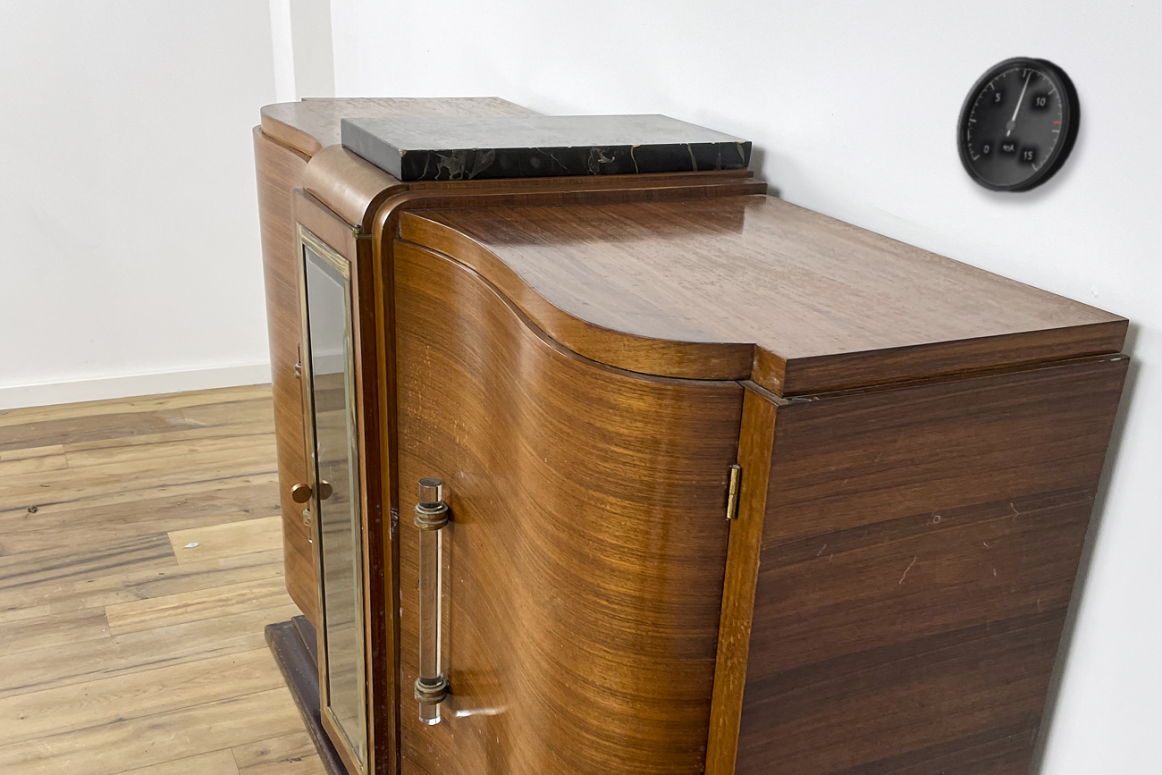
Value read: 8
